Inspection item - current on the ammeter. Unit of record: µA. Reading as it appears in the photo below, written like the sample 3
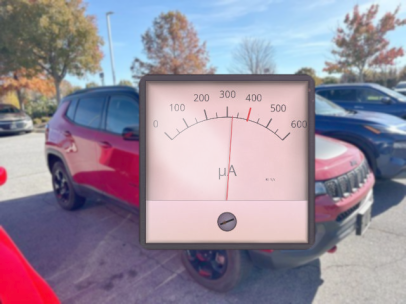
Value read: 325
